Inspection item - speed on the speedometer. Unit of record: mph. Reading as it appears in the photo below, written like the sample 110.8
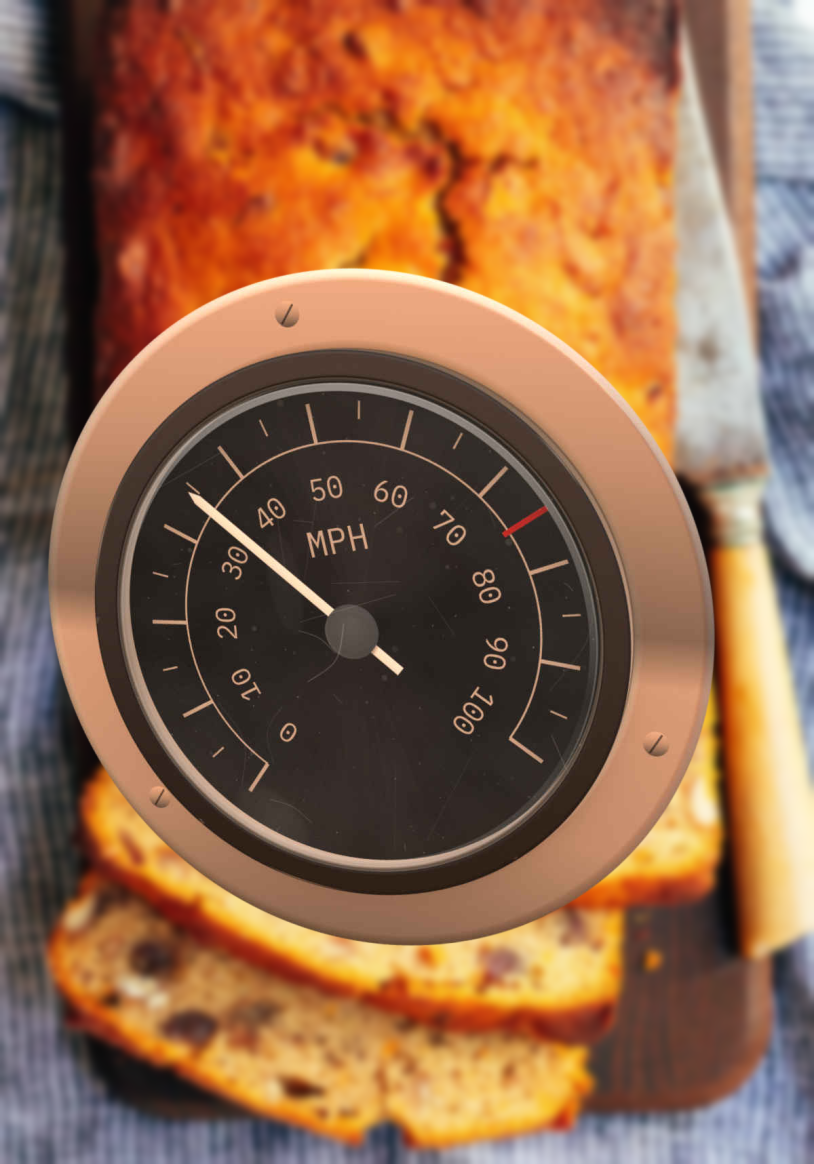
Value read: 35
